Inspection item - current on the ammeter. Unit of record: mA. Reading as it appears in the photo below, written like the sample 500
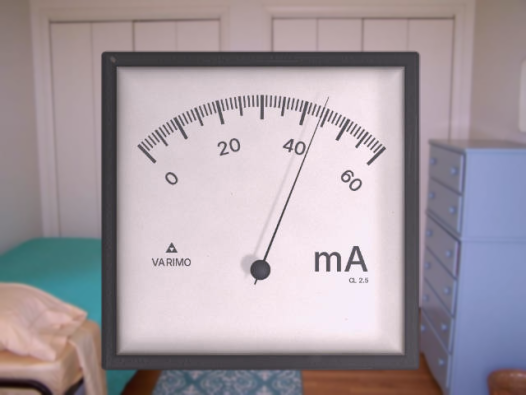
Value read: 44
